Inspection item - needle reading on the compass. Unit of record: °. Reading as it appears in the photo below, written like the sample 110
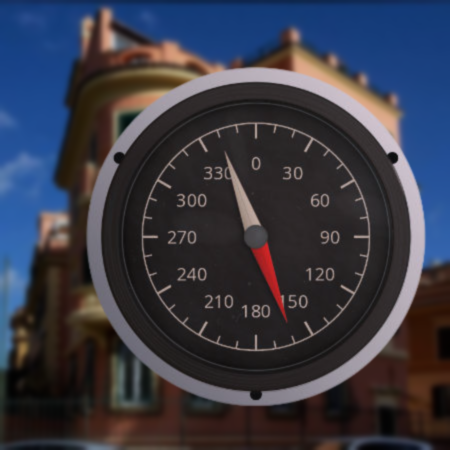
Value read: 160
